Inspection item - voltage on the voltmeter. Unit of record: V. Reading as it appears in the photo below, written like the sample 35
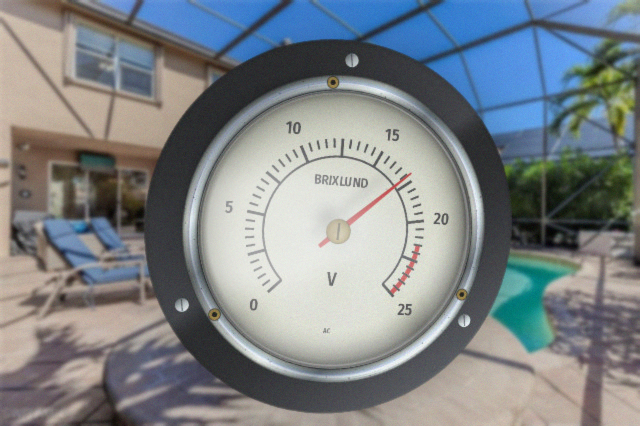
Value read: 17
